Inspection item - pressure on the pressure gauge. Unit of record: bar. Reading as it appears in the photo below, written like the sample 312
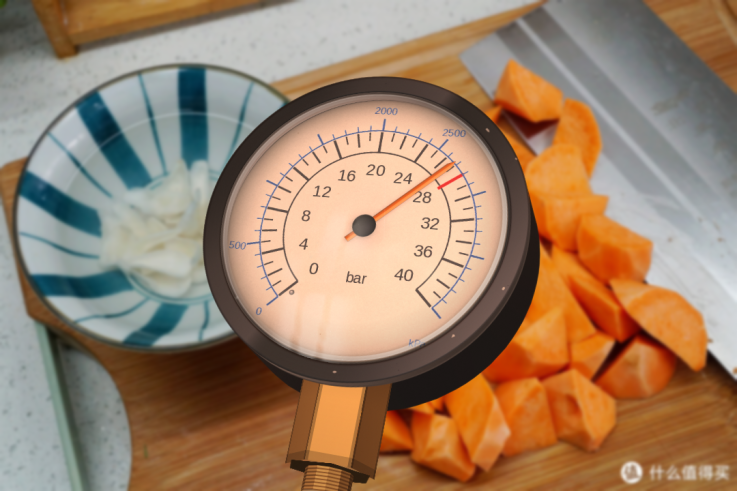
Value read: 27
